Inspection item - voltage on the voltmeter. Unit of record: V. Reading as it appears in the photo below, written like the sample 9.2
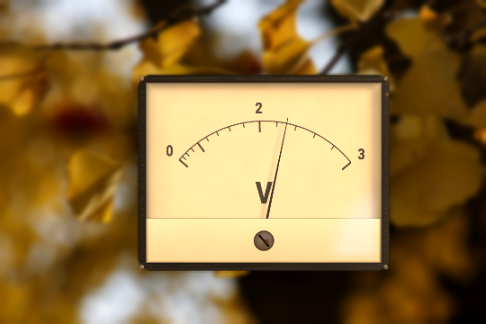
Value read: 2.3
